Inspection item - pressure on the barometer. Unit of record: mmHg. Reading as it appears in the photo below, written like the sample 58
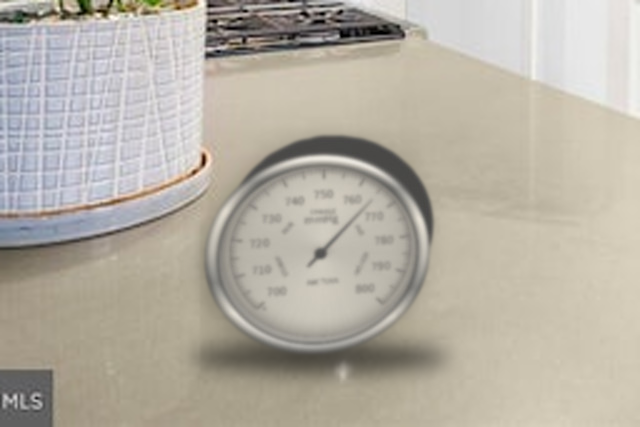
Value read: 765
